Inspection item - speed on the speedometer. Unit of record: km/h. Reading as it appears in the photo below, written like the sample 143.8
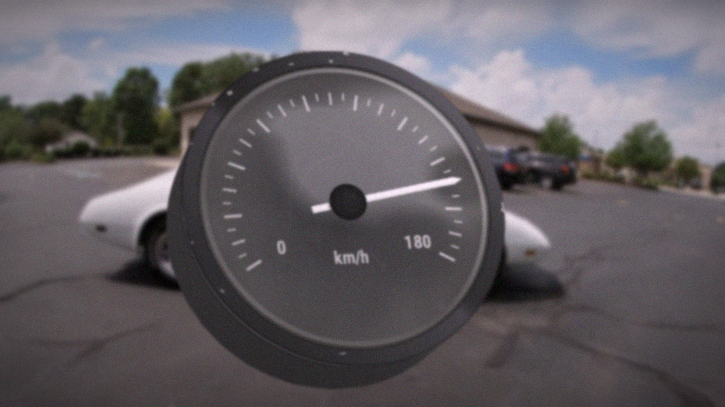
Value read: 150
